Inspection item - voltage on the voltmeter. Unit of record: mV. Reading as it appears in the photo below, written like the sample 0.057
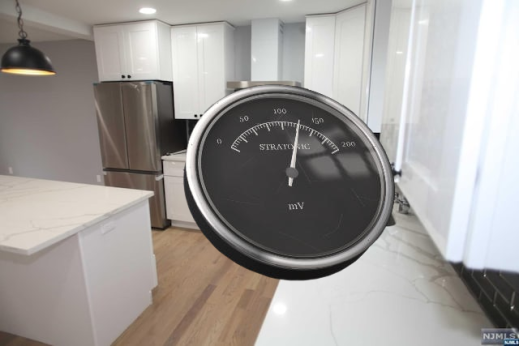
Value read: 125
